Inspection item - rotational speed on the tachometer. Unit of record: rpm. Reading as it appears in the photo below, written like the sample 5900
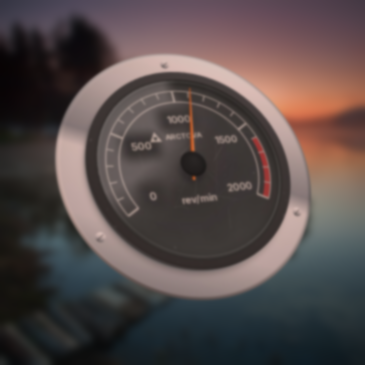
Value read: 1100
